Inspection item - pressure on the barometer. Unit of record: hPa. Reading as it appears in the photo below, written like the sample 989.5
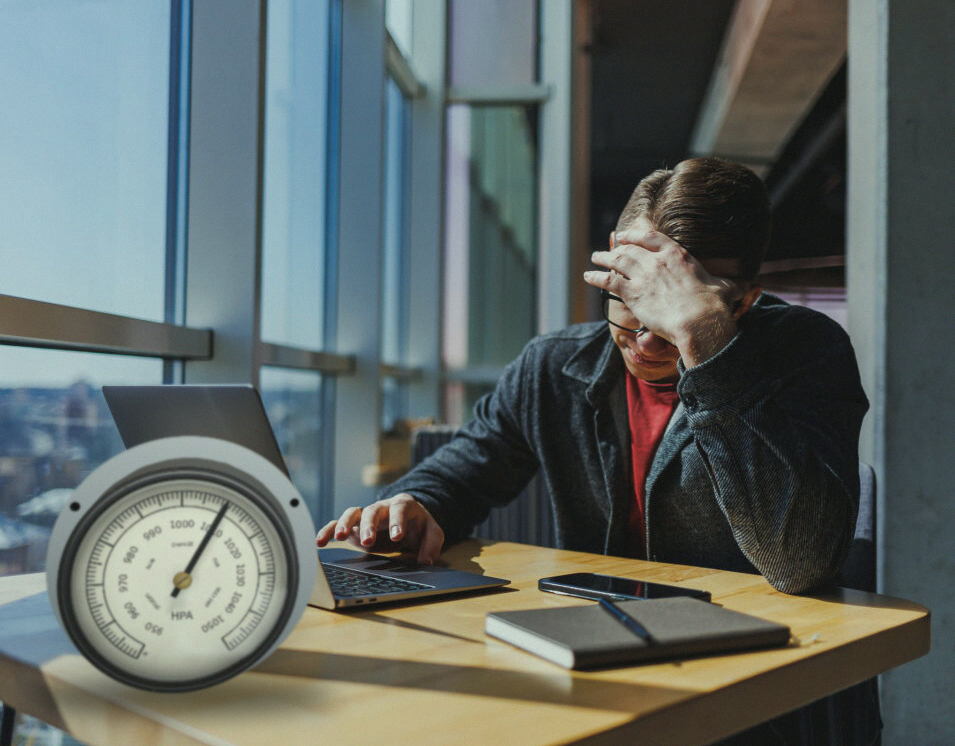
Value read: 1010
